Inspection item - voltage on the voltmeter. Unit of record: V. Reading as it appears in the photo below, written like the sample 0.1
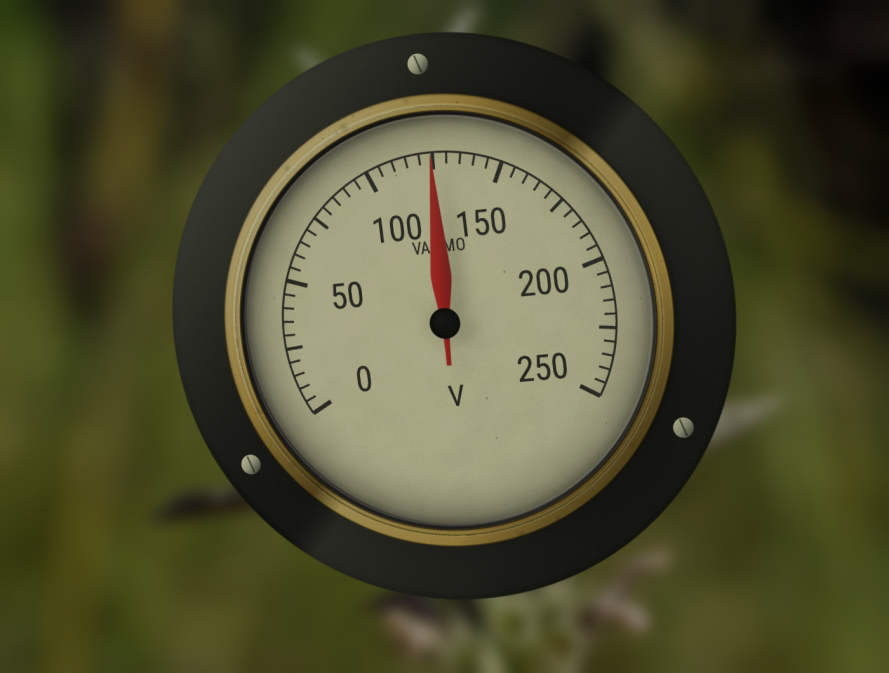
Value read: 125
